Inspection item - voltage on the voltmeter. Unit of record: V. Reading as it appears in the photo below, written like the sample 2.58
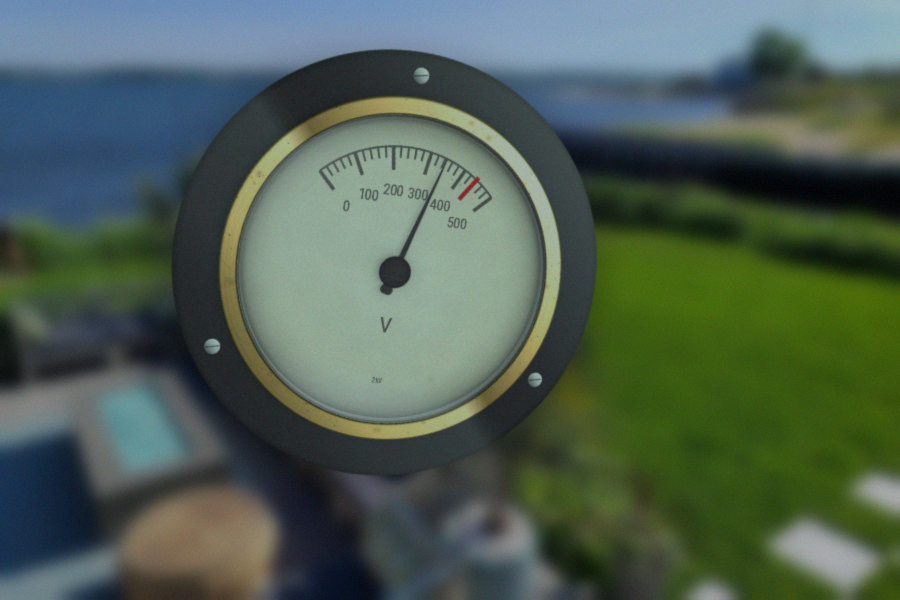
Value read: 340
